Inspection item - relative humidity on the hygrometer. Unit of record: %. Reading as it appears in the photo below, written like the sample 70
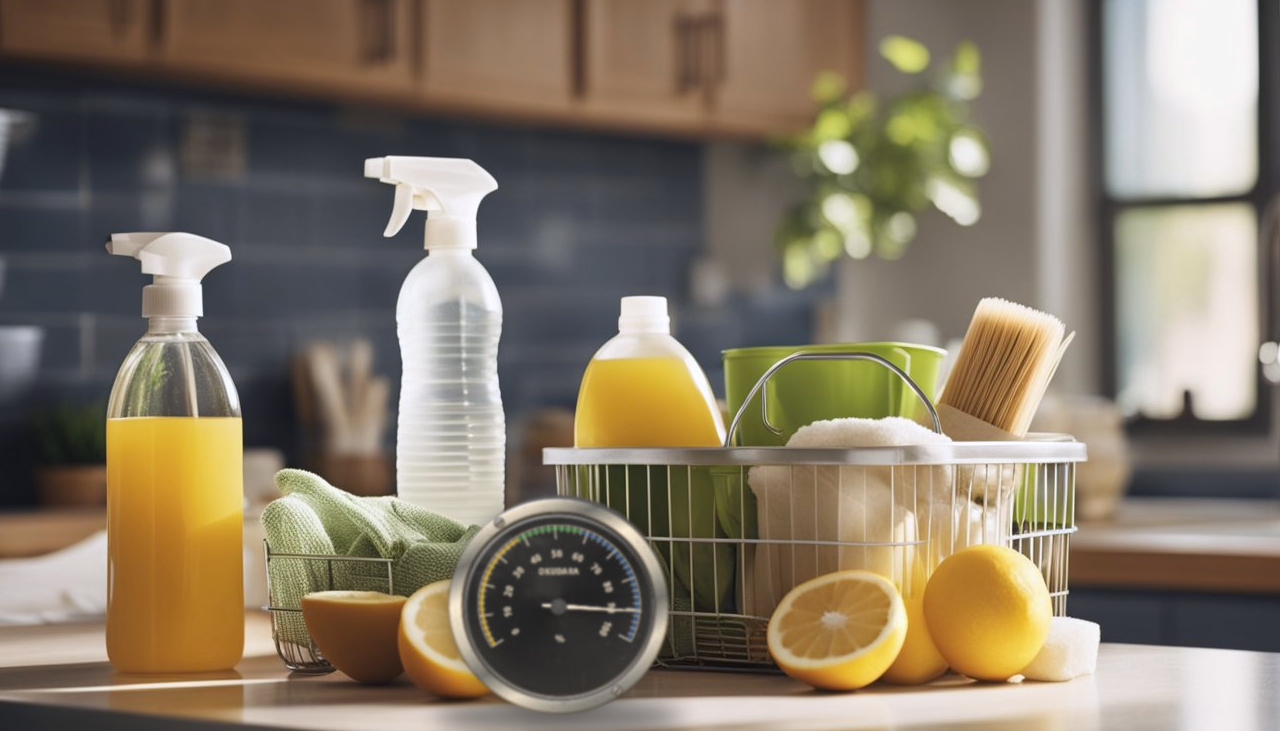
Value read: 90
